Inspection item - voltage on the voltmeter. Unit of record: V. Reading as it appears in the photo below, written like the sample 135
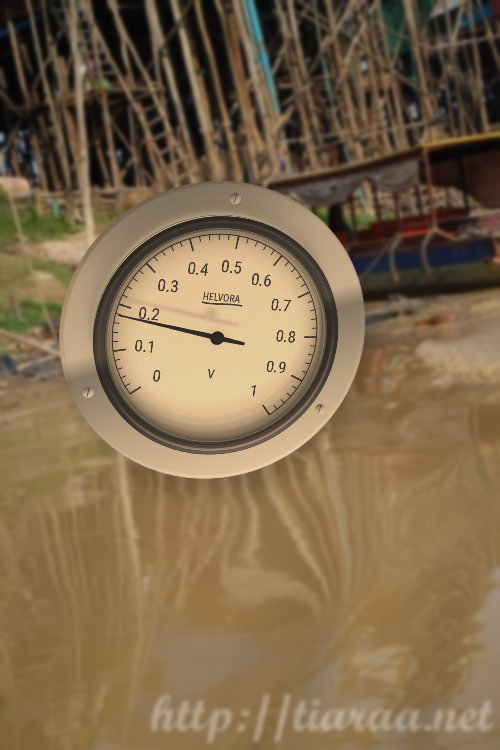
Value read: 0.18
